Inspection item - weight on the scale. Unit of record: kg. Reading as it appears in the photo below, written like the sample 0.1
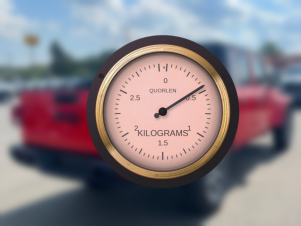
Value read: 0.45
